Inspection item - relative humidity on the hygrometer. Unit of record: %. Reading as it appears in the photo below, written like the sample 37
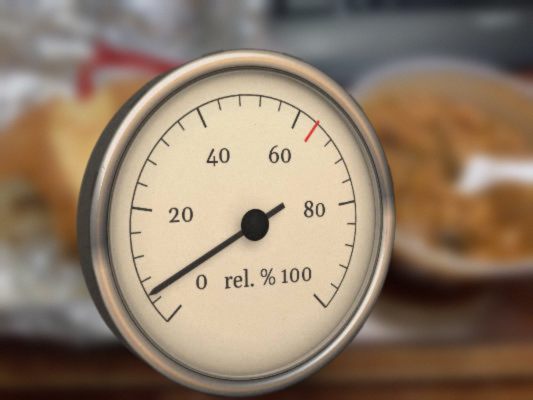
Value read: 6
